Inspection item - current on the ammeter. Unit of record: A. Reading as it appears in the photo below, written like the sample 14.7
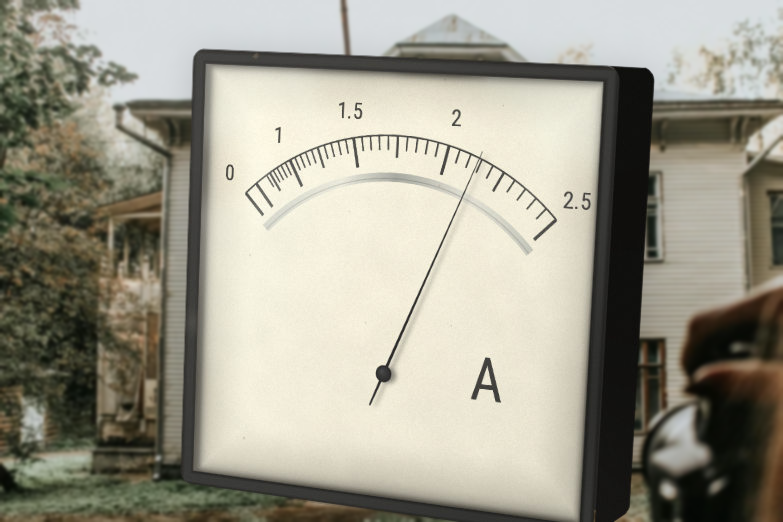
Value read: 2.15
